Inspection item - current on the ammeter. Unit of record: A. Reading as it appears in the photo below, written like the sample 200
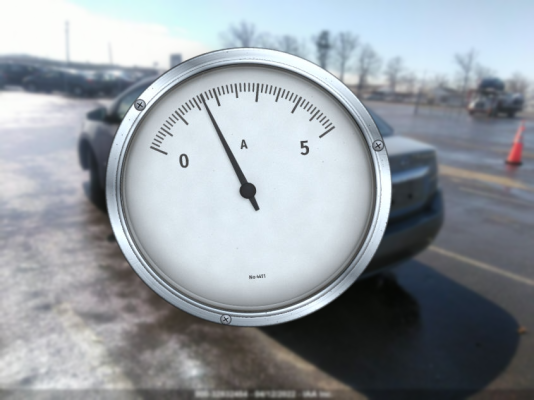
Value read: 1.7
